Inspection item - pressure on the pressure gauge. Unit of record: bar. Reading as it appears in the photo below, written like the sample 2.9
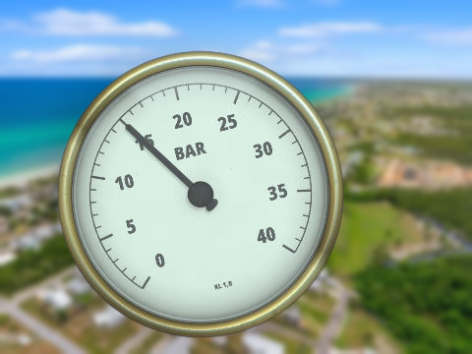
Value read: 15
